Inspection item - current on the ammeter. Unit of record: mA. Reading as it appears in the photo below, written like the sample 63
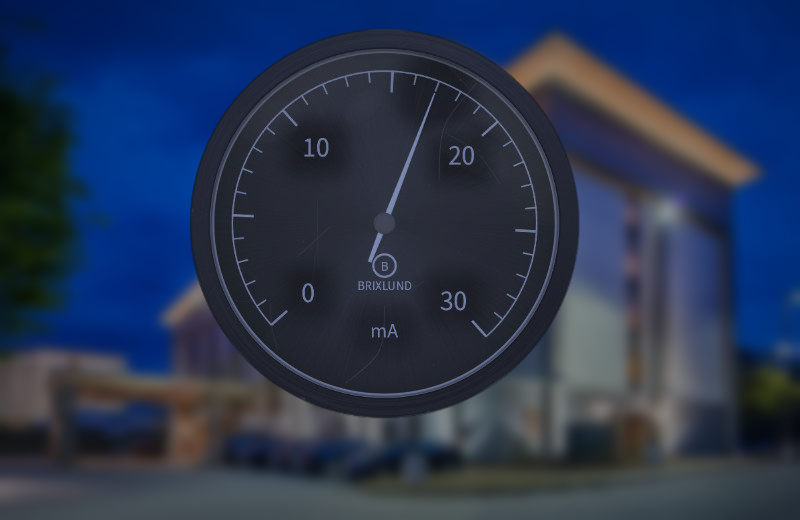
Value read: 17
